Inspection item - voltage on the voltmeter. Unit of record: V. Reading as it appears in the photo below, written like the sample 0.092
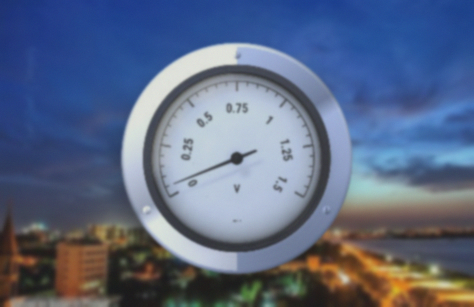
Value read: 0.05
